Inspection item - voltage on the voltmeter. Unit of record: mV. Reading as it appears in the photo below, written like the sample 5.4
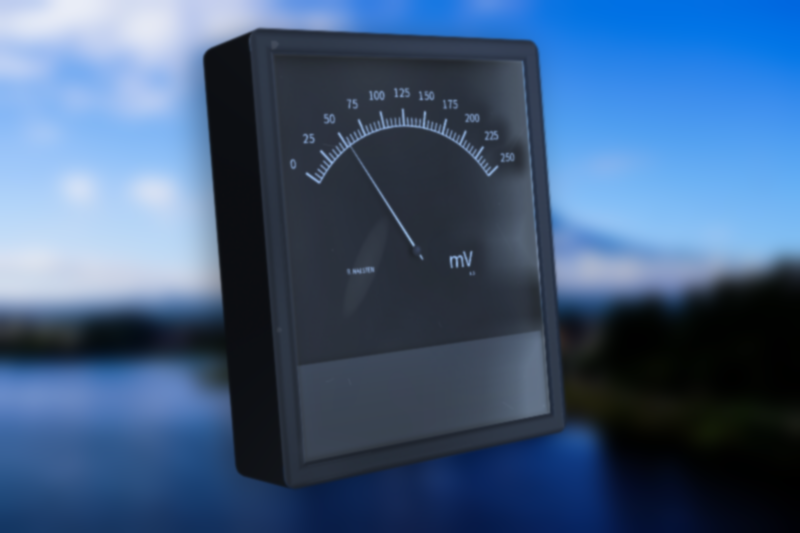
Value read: 50
